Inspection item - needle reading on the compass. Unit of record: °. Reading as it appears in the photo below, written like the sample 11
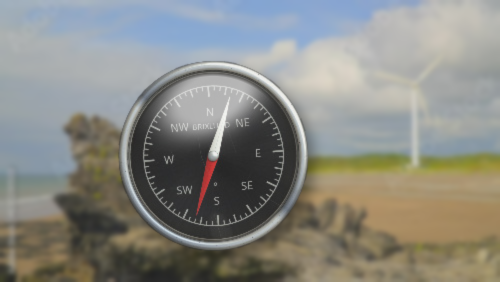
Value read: 200
